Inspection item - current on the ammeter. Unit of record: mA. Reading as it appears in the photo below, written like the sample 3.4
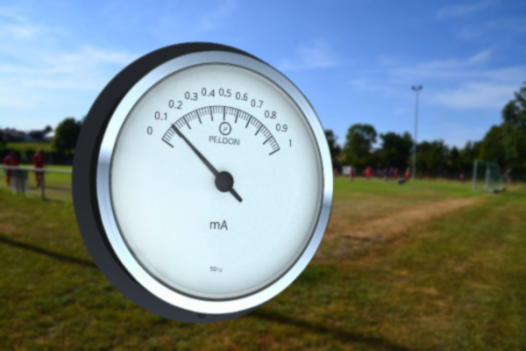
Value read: 0.1
